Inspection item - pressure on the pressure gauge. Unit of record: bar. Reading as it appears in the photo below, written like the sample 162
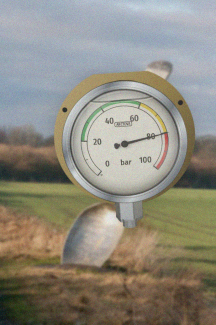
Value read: 80
